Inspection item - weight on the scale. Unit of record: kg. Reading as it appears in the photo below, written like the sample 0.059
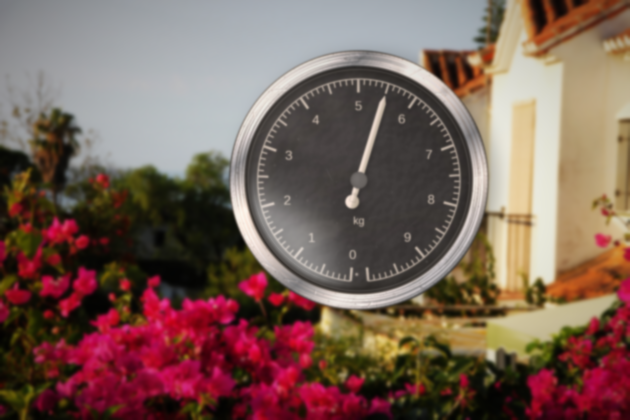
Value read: 5.5
